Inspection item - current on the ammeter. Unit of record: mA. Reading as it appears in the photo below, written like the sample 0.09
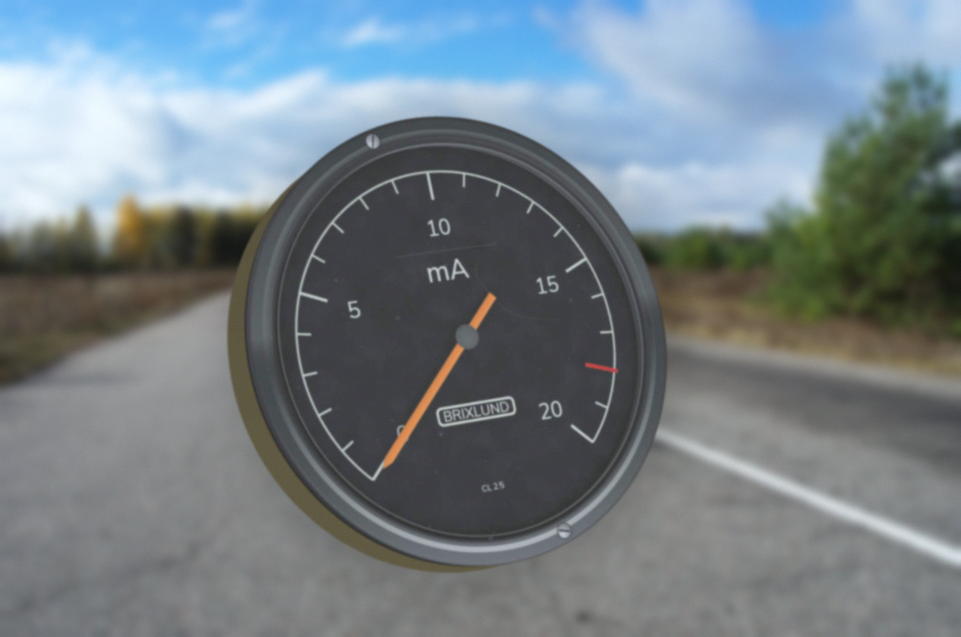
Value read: 0
